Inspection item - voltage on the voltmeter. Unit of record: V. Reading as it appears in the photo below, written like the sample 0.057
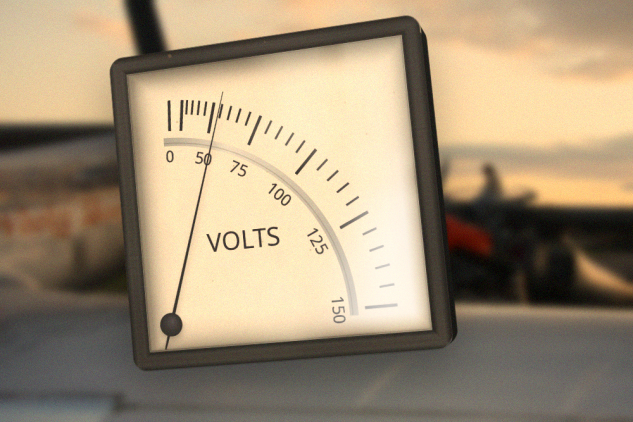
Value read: 55
